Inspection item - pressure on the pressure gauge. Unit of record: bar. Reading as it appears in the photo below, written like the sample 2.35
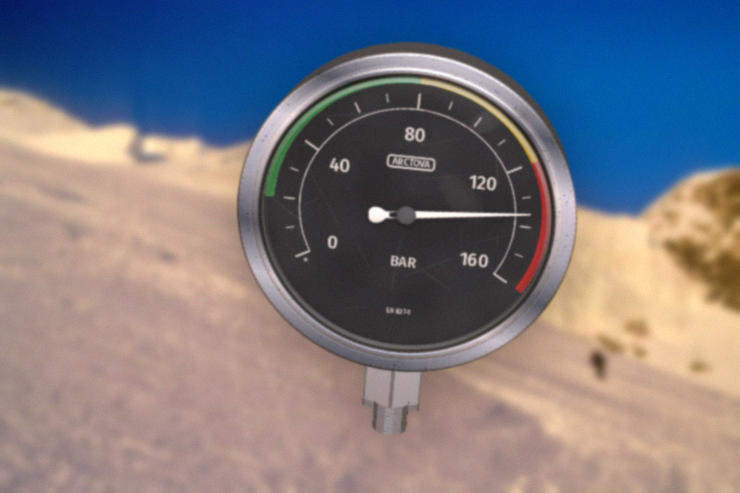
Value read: 135
